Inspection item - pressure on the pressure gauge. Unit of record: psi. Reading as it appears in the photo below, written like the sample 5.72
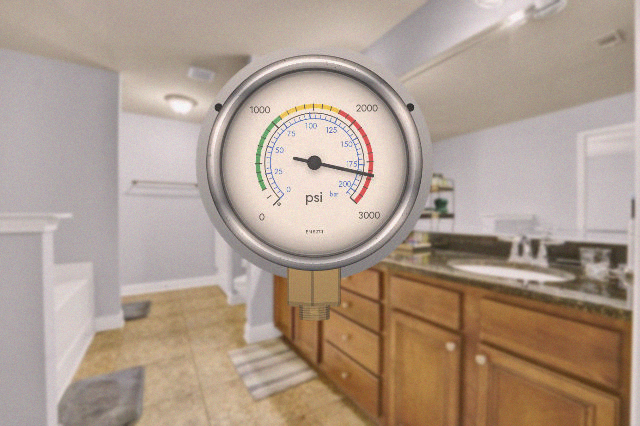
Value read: 2650
